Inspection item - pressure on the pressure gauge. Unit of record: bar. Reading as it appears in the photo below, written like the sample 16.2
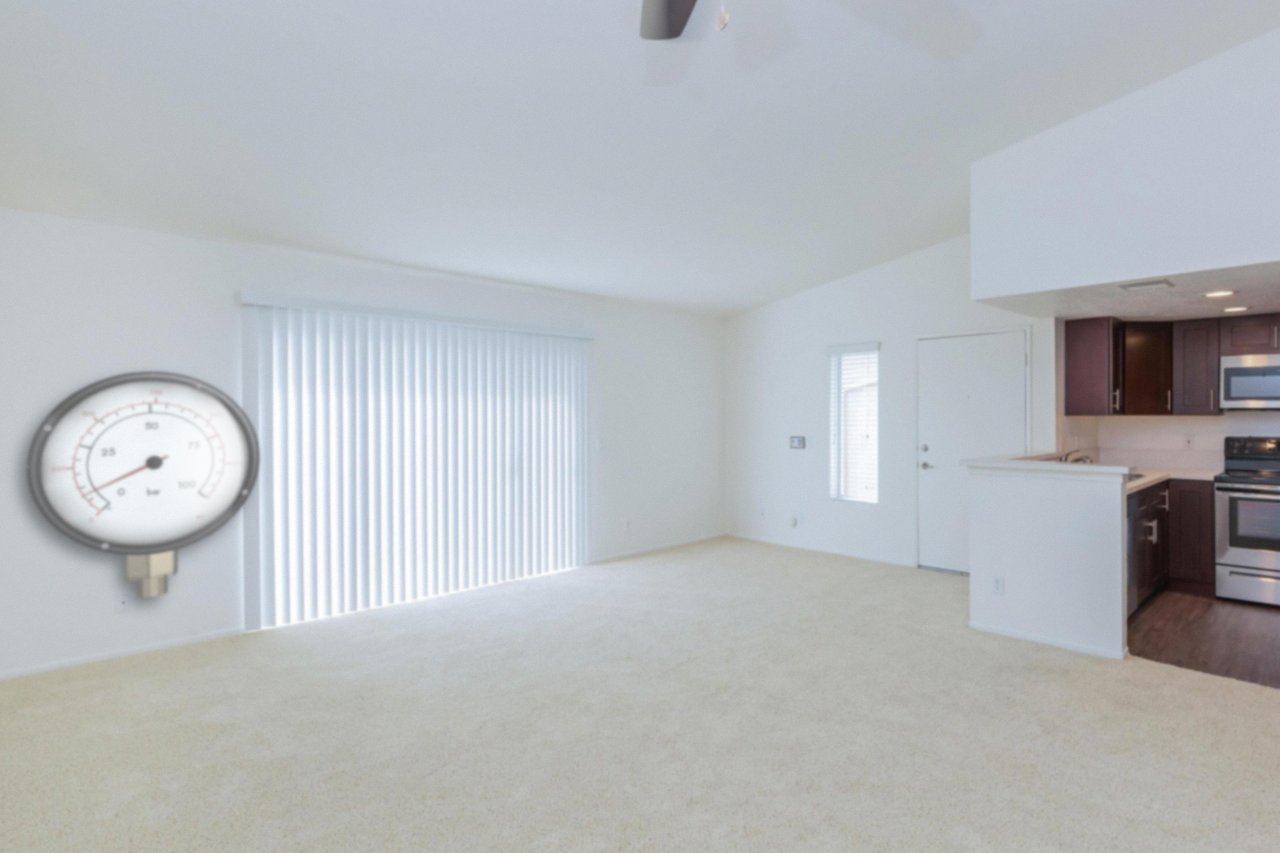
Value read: 7.5
